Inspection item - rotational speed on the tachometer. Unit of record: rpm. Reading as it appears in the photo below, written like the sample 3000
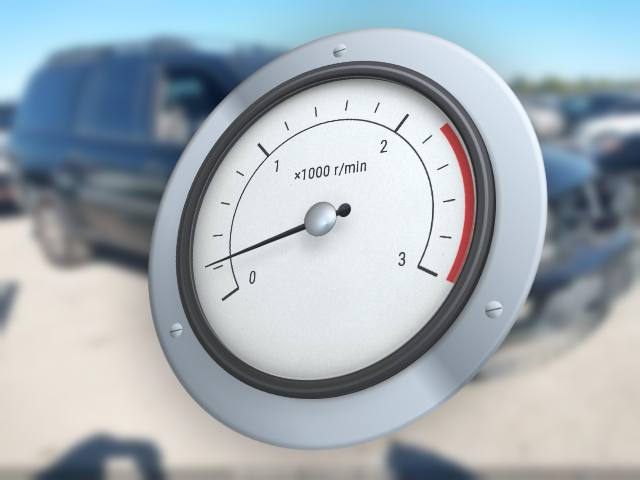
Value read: 200
